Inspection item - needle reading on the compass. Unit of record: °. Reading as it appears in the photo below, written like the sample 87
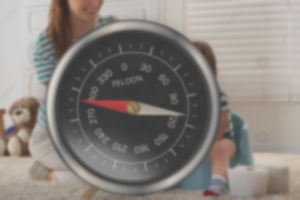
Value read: 290
